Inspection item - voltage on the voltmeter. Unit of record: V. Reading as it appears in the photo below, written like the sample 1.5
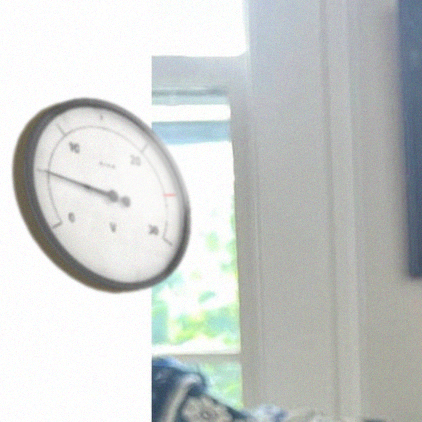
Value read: 5
